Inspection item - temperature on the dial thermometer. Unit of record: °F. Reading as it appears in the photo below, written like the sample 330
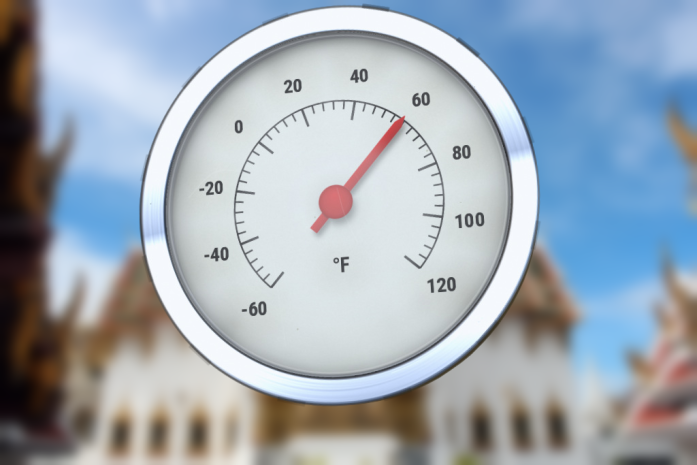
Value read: 60
